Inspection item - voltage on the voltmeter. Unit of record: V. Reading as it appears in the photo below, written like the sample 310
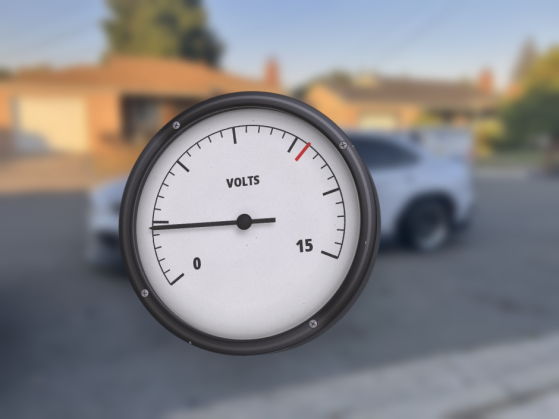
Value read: 2.25
